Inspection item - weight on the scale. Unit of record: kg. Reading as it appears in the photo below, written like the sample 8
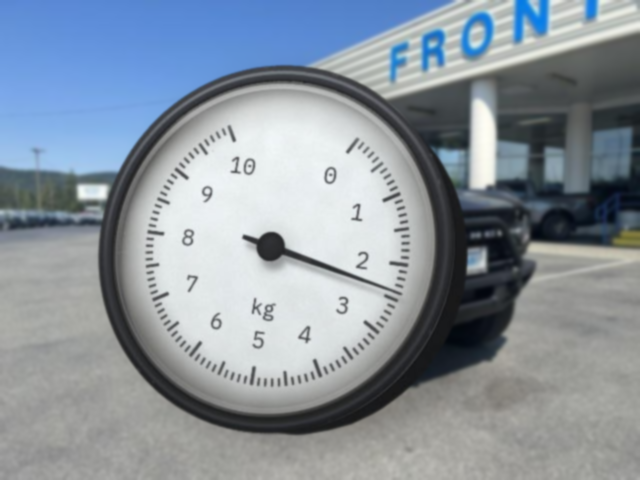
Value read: 2.4
